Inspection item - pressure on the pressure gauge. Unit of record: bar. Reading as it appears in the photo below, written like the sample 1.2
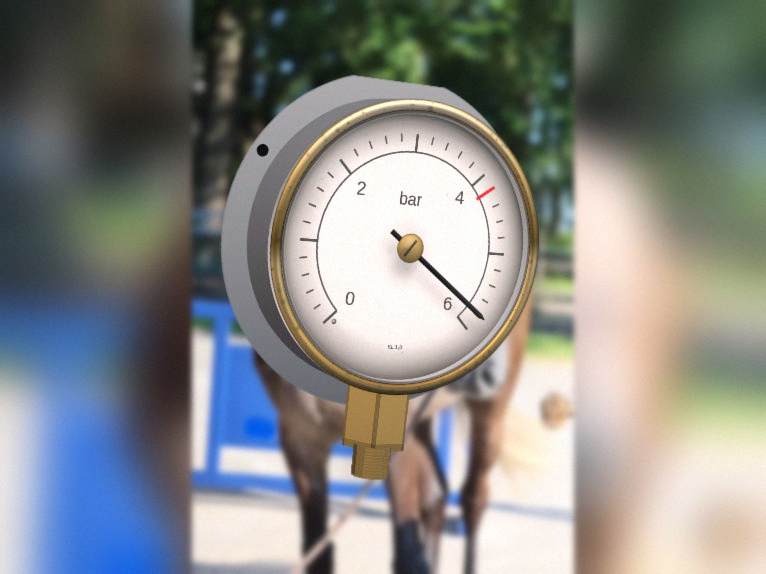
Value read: 5.8
